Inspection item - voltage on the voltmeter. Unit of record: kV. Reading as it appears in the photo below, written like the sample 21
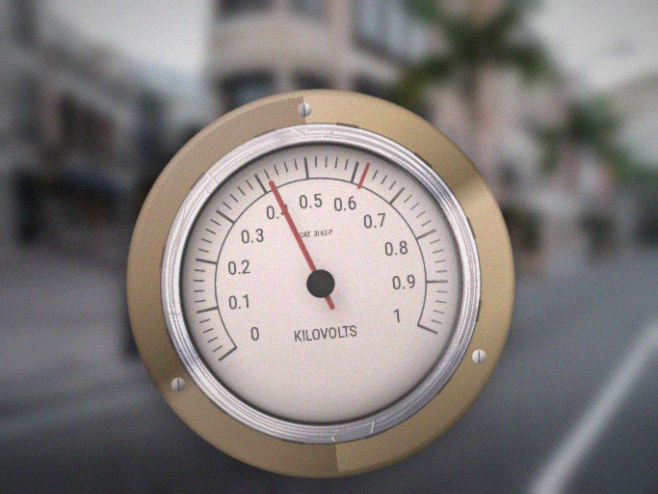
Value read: 0.42
